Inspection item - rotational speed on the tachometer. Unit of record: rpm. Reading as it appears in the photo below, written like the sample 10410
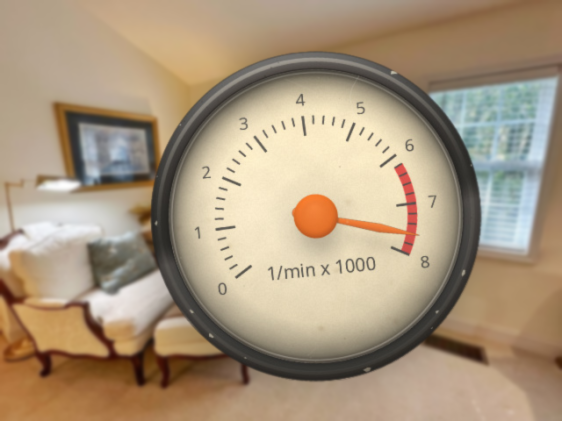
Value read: 7600
